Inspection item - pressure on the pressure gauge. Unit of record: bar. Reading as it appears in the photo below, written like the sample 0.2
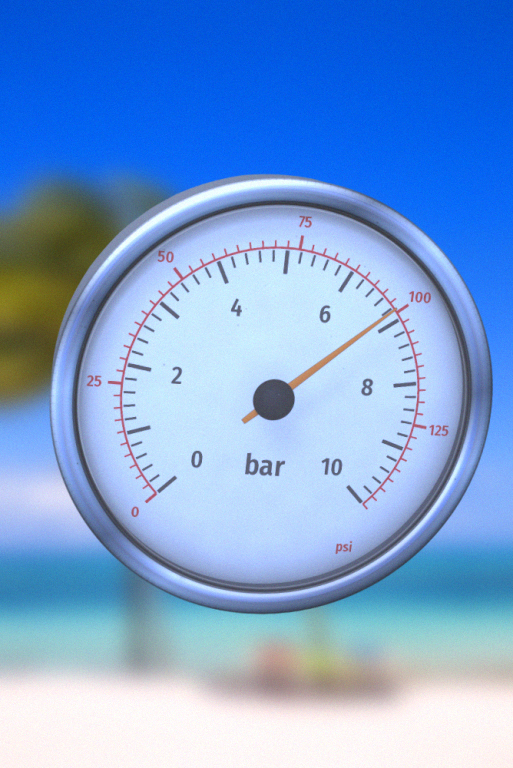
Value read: 6.8
